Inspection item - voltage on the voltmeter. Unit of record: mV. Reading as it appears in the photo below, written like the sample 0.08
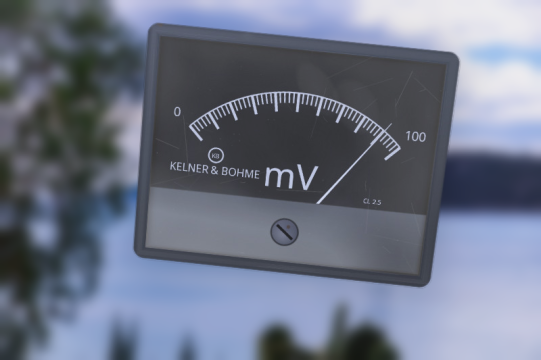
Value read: 90
